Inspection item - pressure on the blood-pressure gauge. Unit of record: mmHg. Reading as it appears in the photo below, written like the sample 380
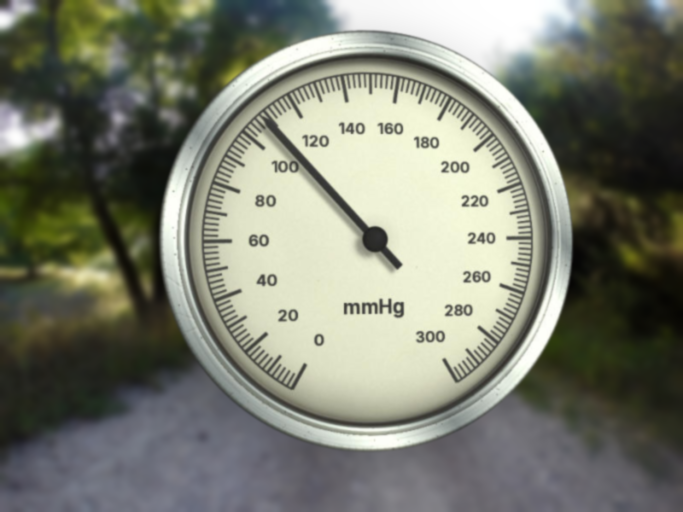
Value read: 108
